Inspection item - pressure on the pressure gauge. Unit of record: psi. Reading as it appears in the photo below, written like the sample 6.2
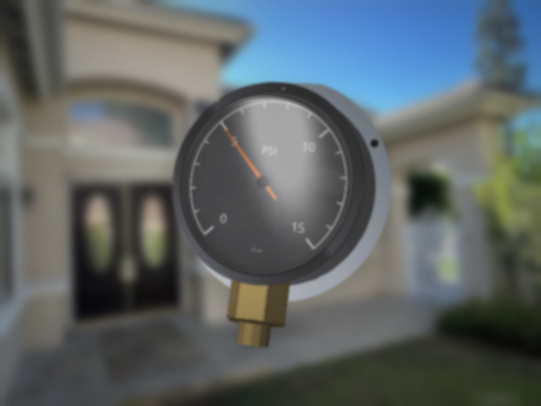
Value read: 5
